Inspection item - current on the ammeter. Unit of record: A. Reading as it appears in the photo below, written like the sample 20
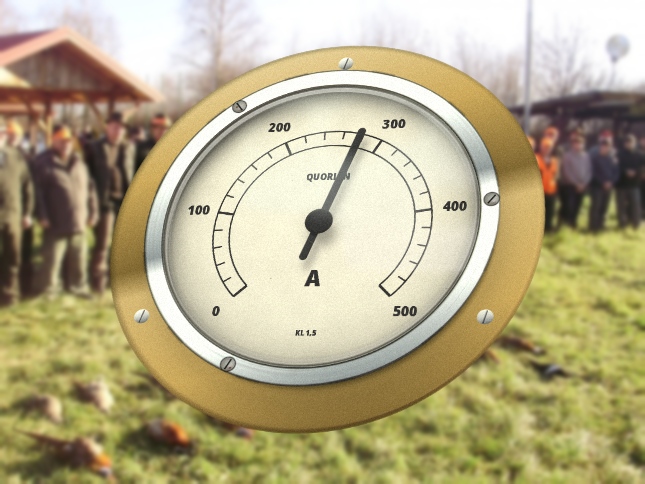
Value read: 280
